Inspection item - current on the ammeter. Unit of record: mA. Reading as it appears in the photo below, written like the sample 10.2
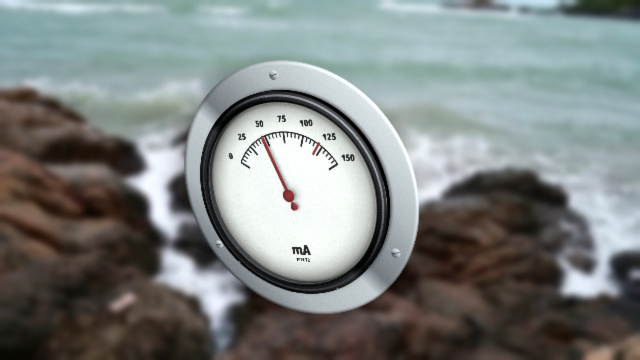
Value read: 50
